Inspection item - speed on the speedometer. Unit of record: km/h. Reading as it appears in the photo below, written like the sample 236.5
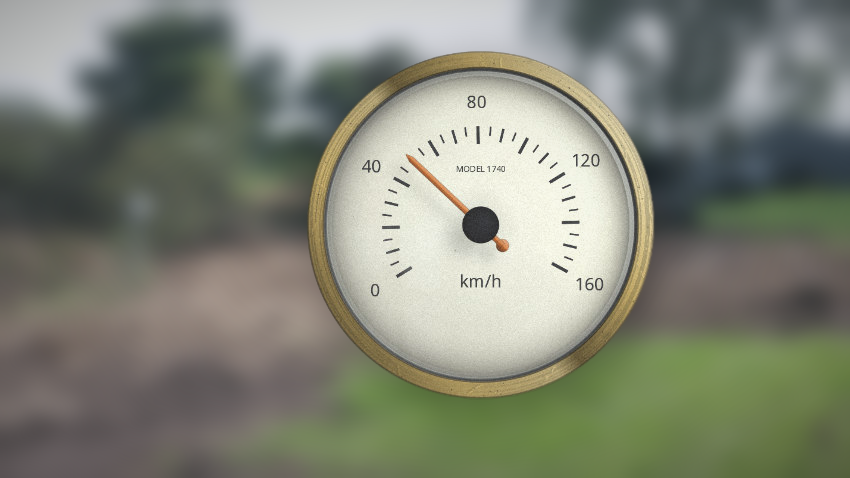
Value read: 50
